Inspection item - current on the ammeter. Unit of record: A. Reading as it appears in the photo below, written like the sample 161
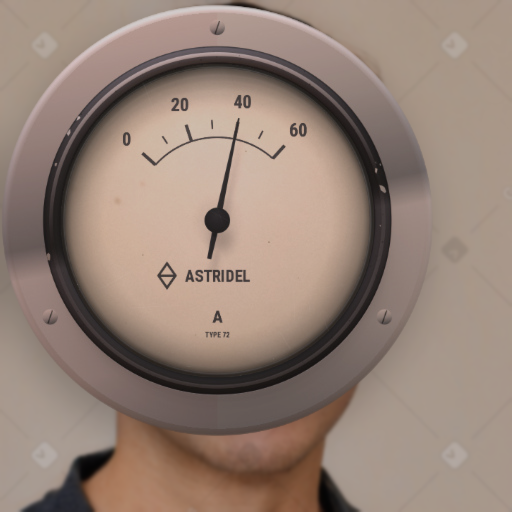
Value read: 40
